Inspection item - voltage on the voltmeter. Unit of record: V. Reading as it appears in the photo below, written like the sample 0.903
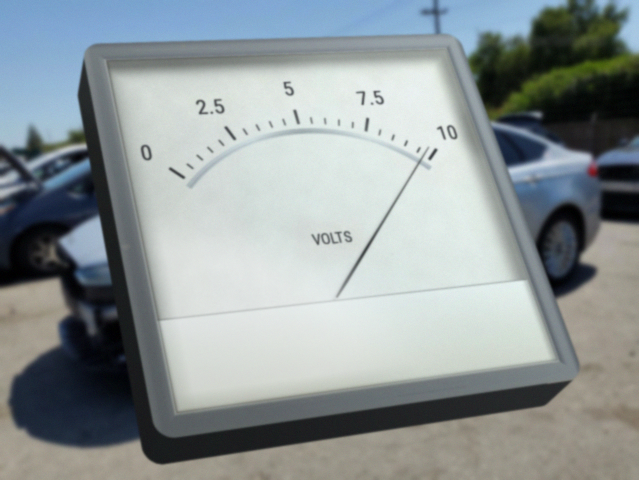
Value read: 9.75
